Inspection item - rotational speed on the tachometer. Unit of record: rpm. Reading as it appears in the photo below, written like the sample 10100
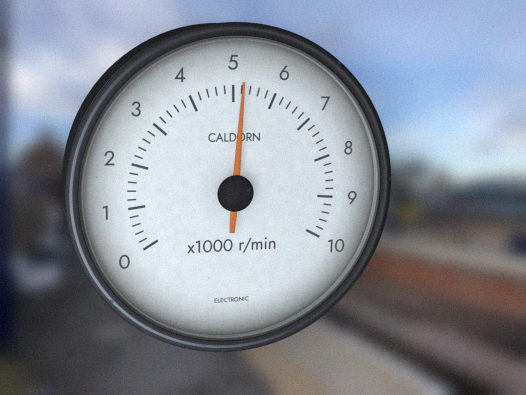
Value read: 5200
